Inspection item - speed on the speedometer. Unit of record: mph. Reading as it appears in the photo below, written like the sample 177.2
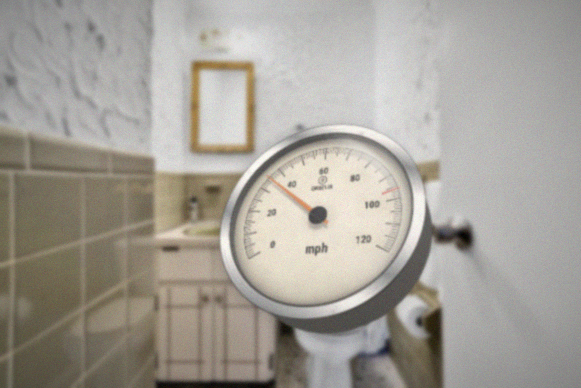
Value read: 35
